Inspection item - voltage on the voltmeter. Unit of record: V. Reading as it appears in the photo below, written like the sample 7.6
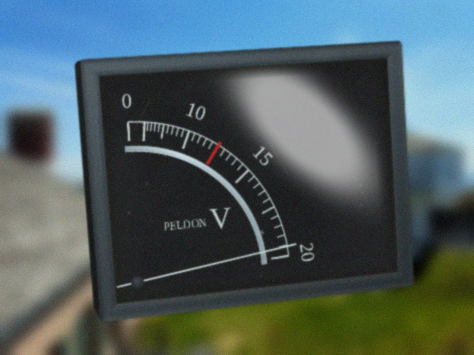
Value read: 19.5
